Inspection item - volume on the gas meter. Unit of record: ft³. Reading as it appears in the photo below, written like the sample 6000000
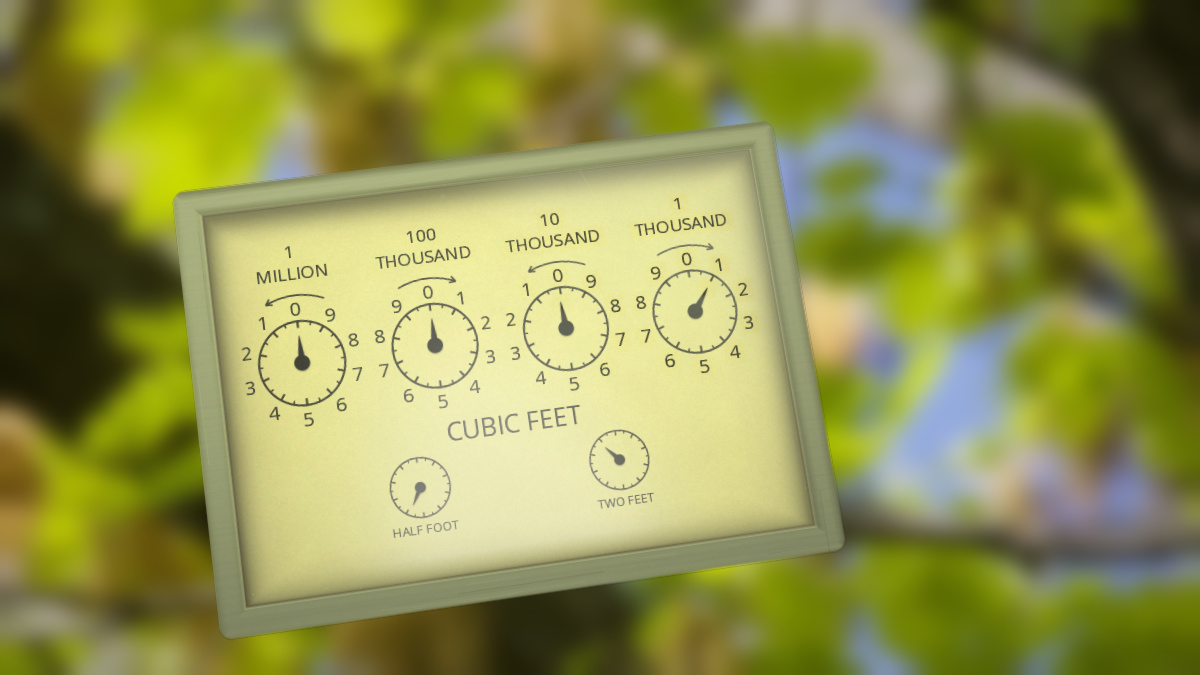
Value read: 100
